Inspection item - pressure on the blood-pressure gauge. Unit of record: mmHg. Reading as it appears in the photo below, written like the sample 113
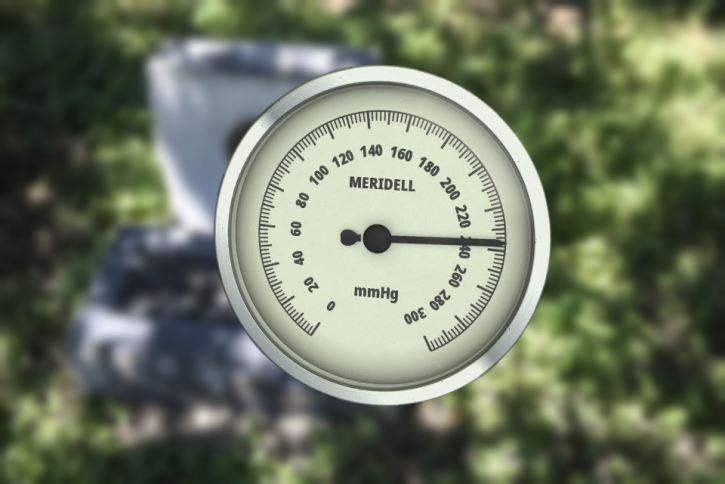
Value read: 236
